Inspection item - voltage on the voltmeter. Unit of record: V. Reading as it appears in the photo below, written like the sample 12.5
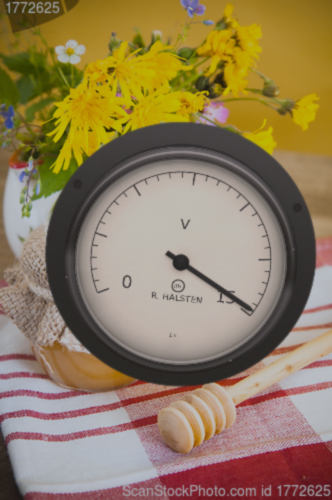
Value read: 14.75
